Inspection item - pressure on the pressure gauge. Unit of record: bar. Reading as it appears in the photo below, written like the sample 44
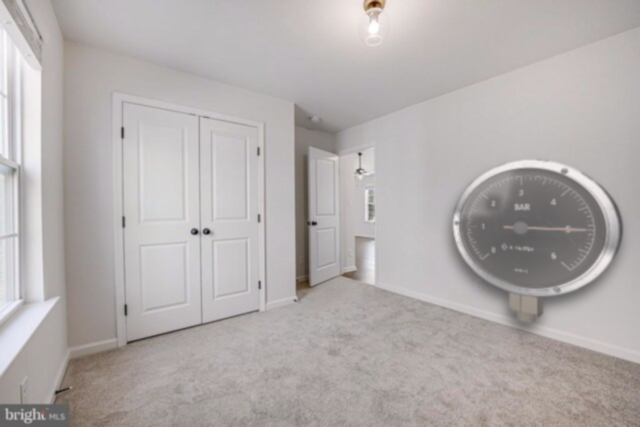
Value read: 5
